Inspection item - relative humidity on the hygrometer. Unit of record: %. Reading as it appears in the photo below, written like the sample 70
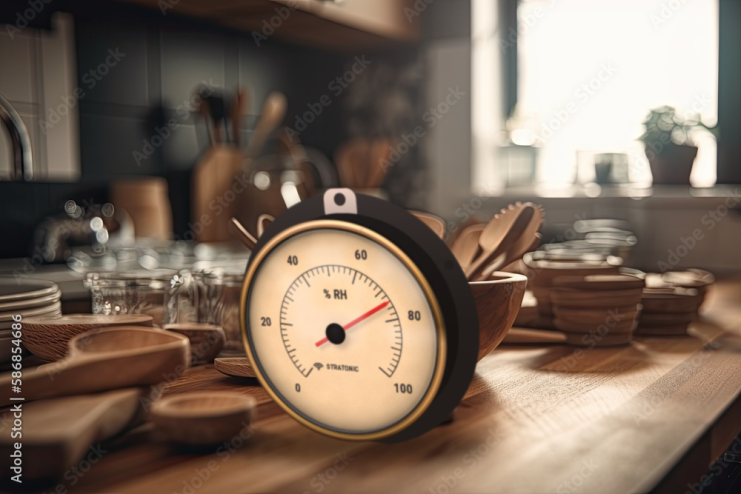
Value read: 74
